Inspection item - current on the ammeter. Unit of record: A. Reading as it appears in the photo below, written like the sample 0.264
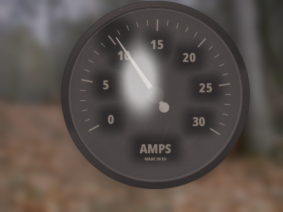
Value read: 10.5
